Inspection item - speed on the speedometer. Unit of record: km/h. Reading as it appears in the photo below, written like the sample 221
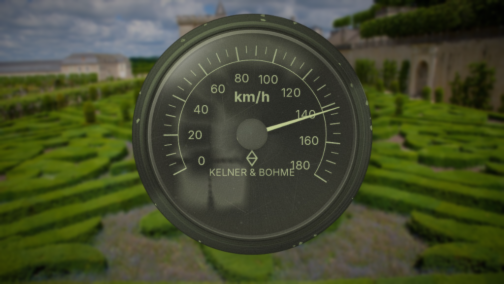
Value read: 142.5
